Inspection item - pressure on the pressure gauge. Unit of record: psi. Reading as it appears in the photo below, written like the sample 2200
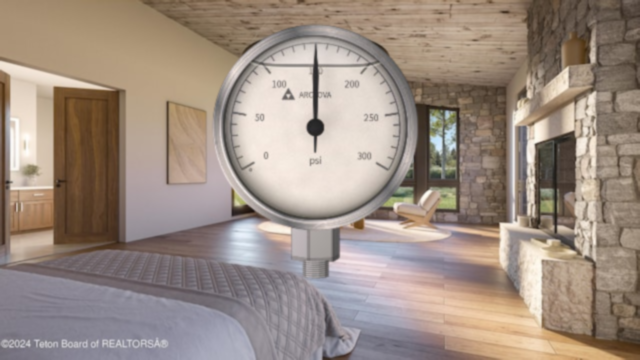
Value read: 150
